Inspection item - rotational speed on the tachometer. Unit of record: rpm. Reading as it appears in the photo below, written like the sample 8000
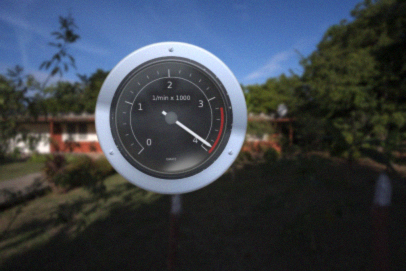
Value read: 3900
